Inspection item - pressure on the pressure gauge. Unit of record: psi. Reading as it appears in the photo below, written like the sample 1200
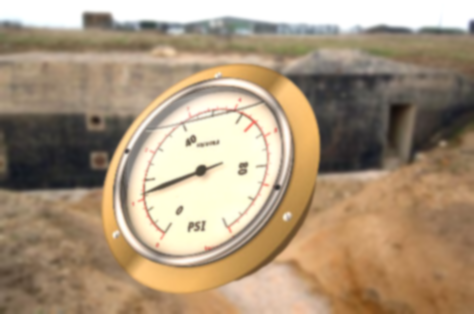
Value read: 15
